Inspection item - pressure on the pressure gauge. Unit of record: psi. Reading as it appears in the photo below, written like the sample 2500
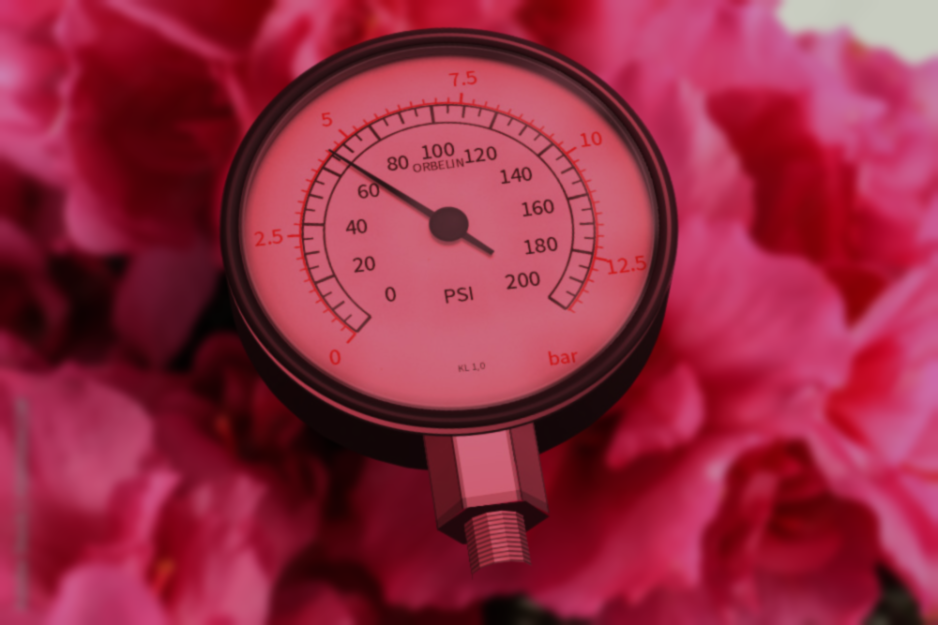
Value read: 65
